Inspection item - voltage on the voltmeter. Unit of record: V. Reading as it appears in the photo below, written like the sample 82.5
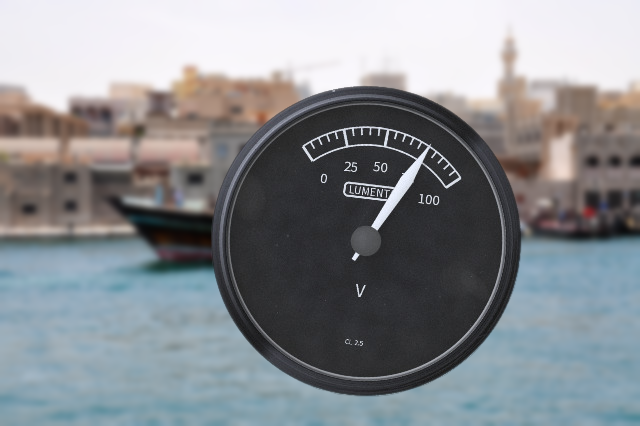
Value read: 75
